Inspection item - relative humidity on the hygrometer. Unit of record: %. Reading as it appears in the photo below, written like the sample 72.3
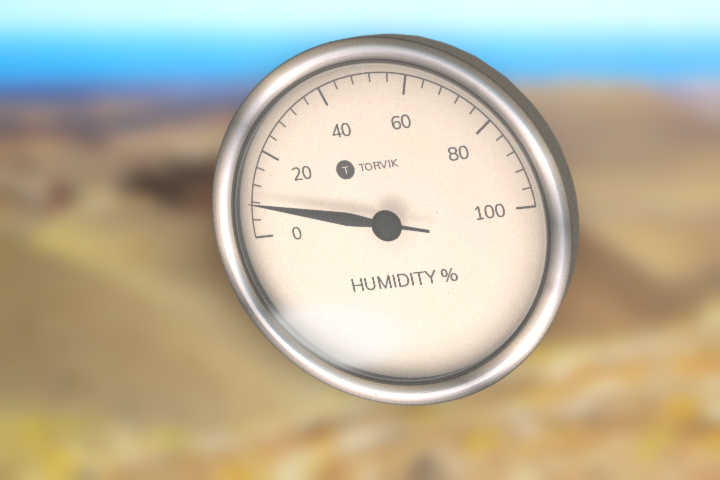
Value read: 8
